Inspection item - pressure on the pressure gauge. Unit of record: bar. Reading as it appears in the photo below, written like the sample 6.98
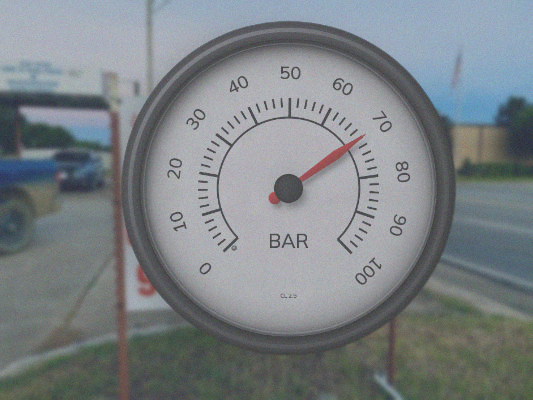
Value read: 70
